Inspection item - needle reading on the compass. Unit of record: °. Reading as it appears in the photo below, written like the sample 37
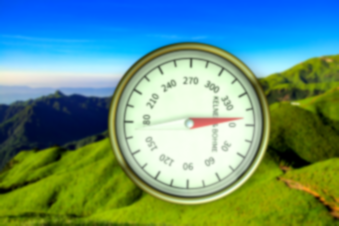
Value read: 352.5
